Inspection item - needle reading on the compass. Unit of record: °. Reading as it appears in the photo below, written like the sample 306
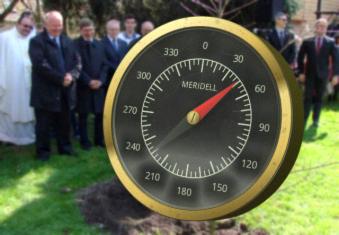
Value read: 45
